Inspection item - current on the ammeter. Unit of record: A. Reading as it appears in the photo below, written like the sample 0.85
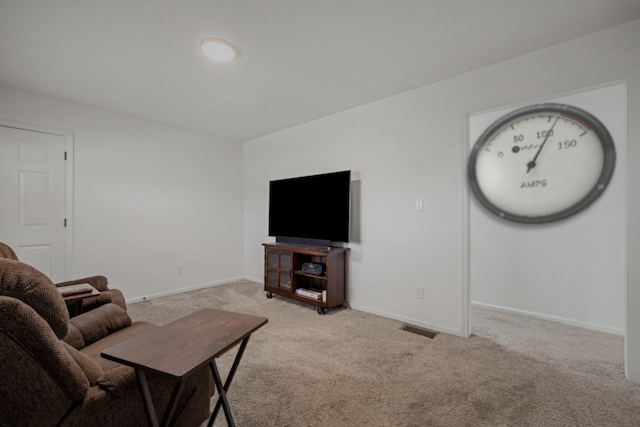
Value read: 110
